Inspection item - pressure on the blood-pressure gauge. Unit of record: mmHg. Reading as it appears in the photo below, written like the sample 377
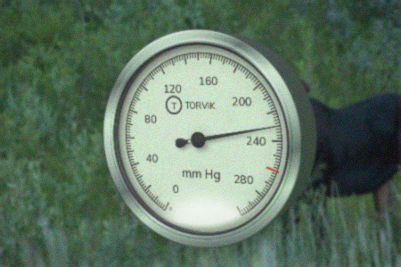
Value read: 230
